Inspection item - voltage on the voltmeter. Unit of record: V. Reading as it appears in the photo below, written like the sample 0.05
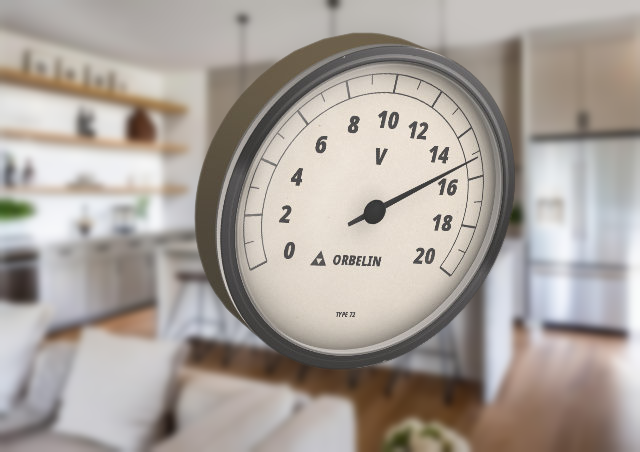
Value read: 15
